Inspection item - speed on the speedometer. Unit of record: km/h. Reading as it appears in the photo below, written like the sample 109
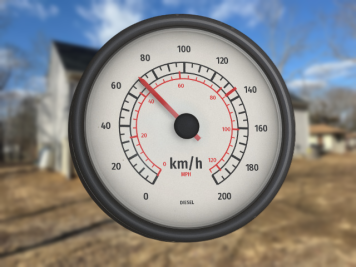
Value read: 70
